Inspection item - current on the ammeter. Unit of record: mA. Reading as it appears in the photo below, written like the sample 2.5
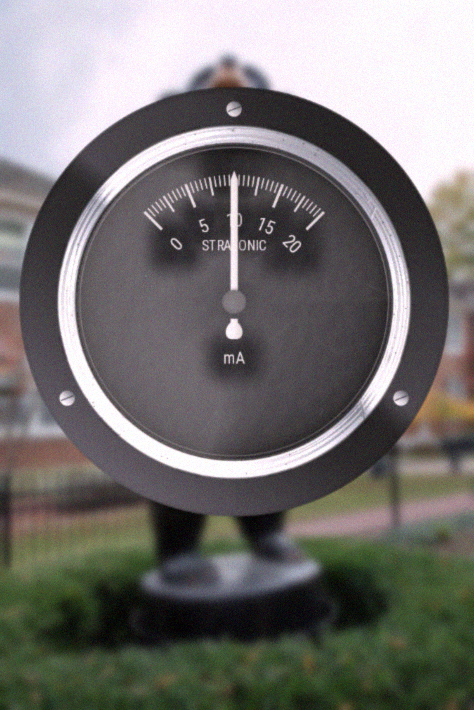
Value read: 10
